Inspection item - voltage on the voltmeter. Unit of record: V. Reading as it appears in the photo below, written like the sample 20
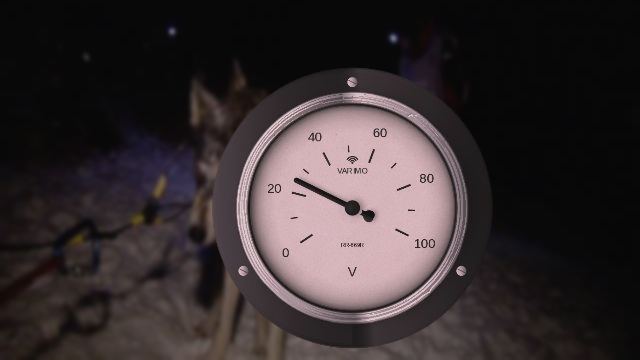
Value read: 25
